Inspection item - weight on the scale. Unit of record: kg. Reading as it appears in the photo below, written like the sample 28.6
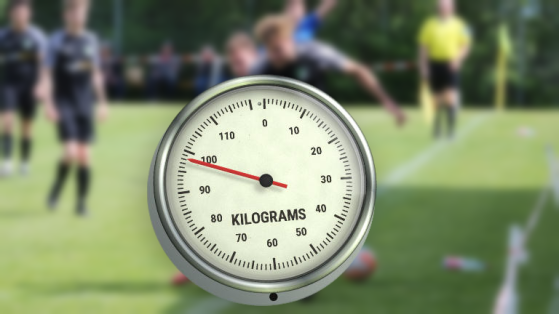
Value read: 98
